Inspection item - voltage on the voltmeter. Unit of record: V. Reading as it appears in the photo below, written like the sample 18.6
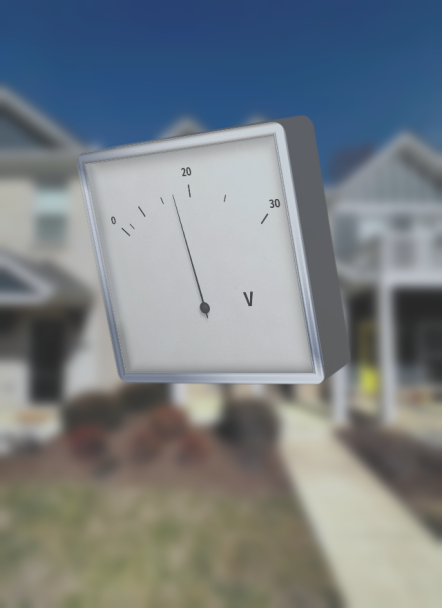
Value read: 17.5
